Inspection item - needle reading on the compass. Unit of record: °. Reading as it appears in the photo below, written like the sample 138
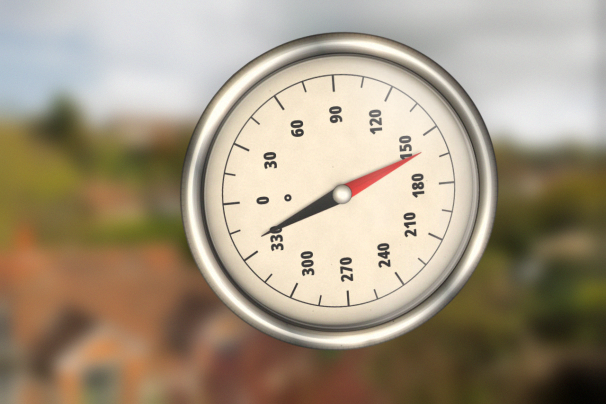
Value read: 157.5
